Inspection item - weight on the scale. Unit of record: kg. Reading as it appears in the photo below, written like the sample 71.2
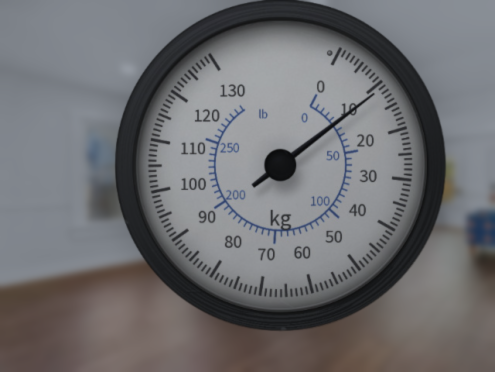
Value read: 11
